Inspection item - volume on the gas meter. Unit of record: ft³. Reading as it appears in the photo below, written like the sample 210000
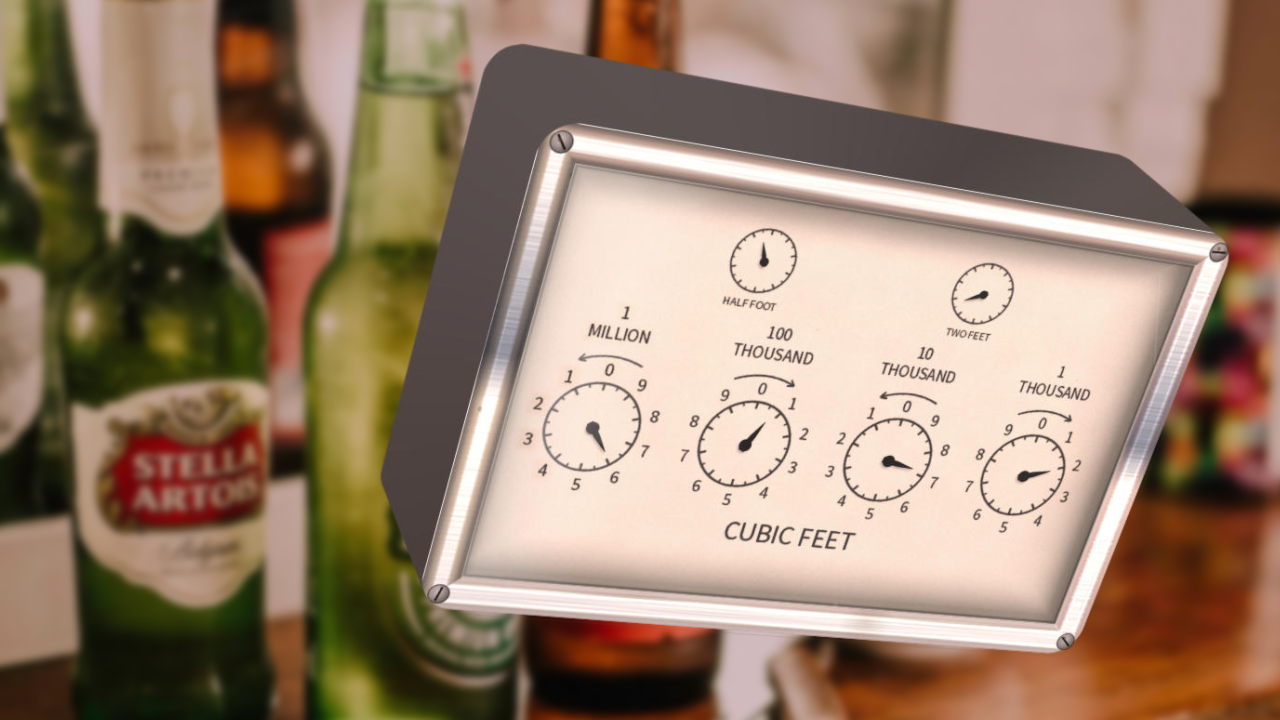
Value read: 607200
